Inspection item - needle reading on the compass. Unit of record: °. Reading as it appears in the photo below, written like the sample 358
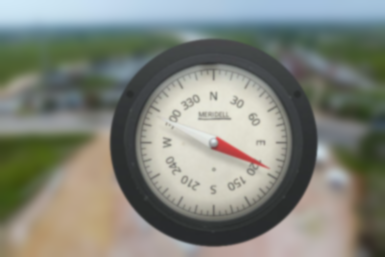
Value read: 115
